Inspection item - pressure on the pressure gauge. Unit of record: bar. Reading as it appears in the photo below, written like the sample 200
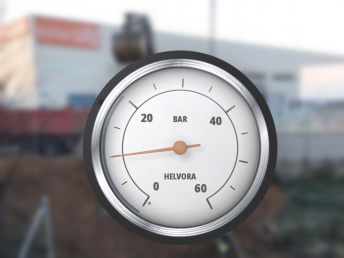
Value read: 10
